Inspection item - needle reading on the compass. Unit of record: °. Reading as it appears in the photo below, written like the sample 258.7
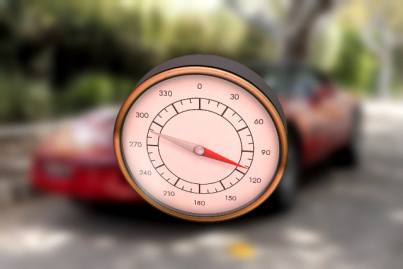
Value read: 110
